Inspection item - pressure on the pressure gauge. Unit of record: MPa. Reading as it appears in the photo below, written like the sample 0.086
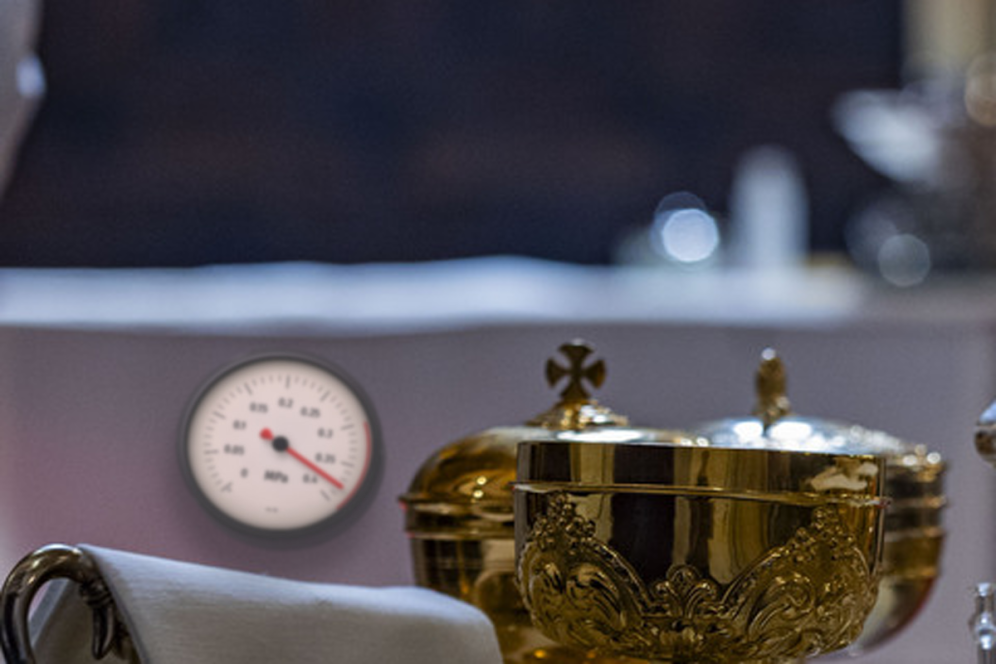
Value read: 0.38
